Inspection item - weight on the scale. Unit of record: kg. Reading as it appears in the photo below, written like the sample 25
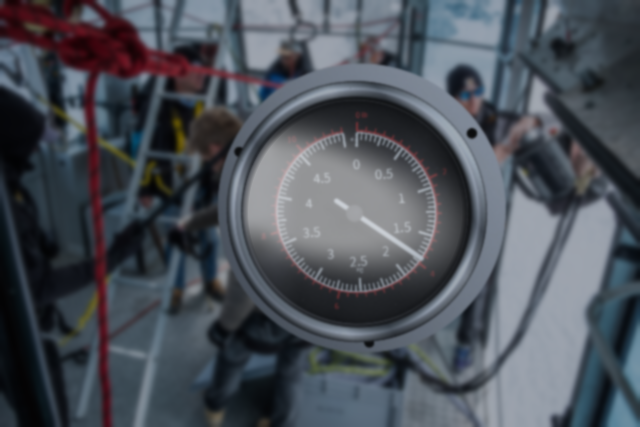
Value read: 1.75
